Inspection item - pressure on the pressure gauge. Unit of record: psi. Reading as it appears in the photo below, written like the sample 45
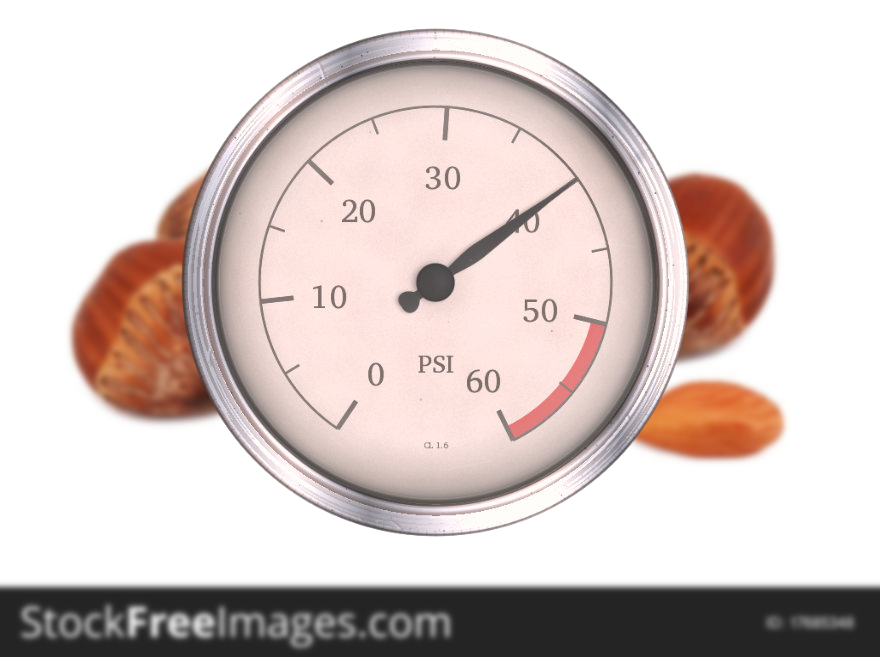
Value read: 40
